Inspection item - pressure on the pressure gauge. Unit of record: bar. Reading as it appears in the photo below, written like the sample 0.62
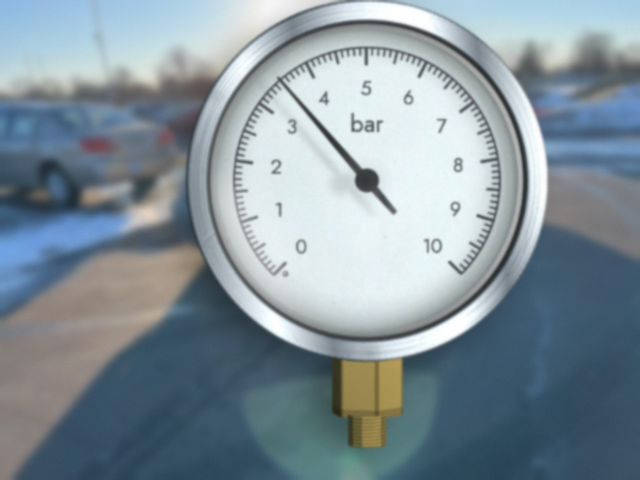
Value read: 3.5
